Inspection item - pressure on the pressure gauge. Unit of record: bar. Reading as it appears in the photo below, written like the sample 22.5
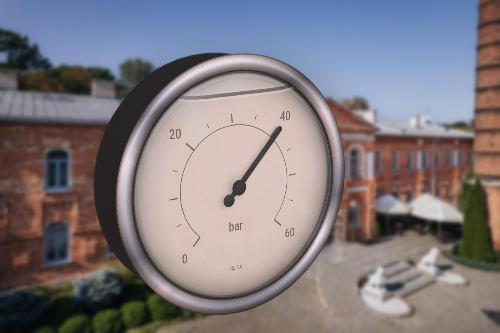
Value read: 40
